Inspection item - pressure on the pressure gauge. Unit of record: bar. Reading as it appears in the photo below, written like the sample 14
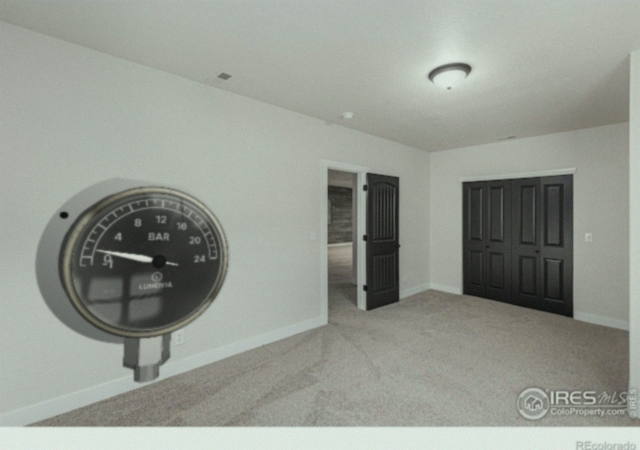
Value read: 1
